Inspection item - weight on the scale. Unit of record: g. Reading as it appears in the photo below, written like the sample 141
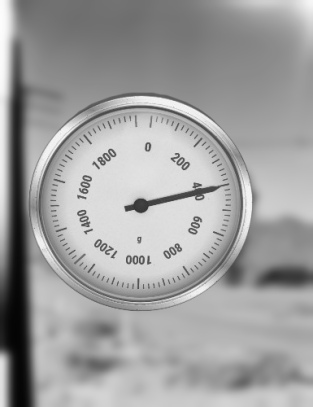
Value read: 400
